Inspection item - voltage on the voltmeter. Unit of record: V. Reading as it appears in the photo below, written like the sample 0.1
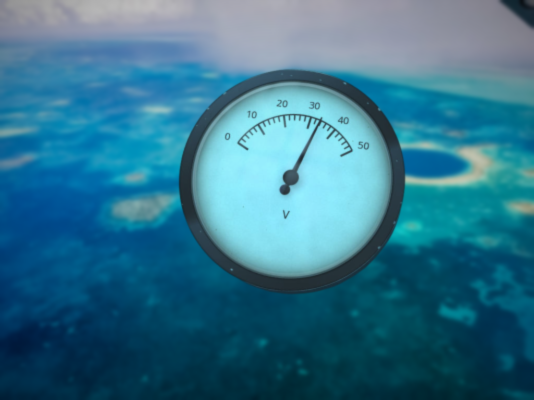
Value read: 34
